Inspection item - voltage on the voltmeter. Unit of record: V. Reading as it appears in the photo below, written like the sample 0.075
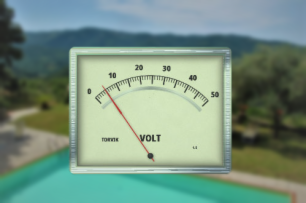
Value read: 5
